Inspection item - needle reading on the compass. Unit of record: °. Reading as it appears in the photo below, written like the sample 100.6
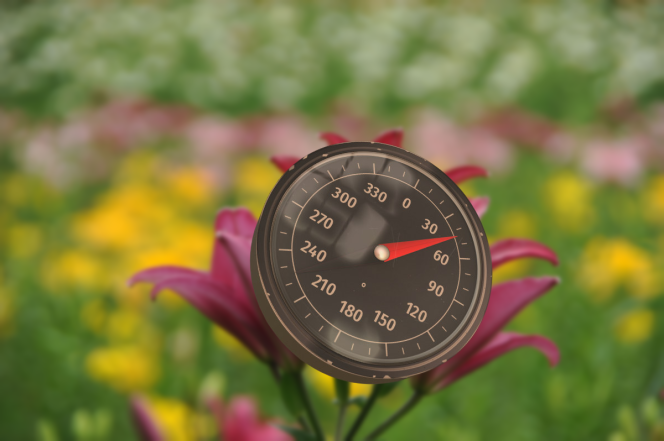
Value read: 45
